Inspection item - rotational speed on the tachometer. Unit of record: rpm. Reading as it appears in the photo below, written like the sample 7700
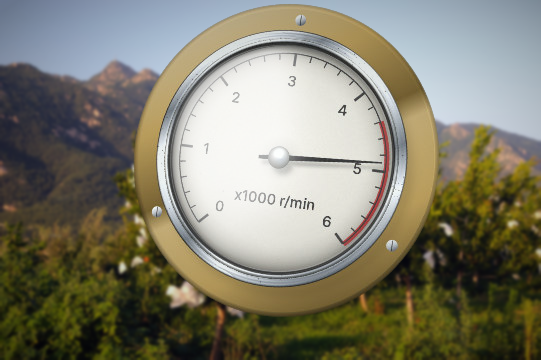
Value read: 4900
